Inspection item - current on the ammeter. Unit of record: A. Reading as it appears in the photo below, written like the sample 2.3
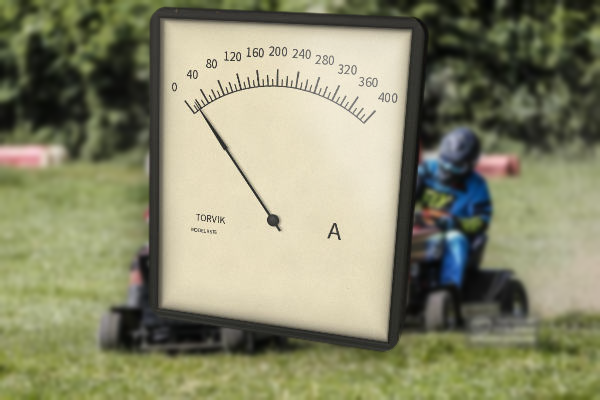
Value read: 20
